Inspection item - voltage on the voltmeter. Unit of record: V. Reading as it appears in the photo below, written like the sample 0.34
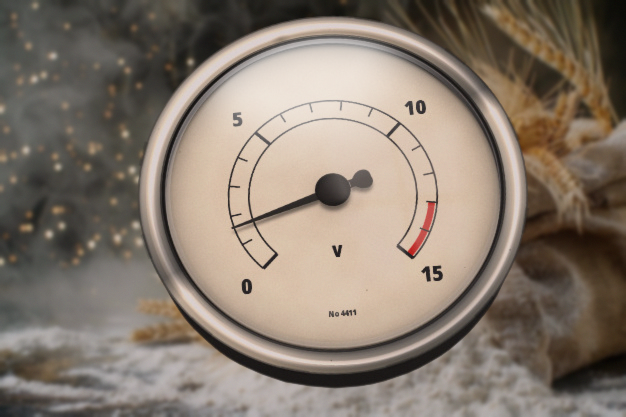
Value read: 1.5
